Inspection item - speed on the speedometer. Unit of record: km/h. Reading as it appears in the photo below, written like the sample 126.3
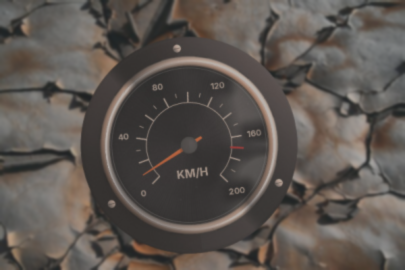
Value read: 10
